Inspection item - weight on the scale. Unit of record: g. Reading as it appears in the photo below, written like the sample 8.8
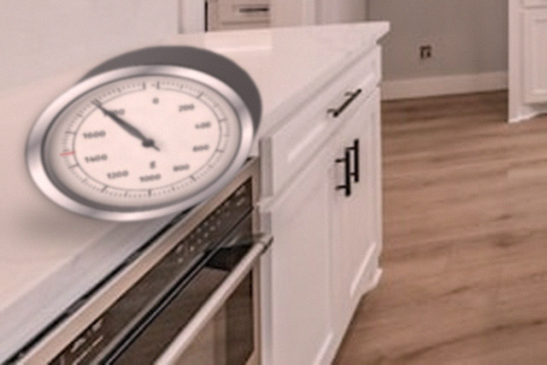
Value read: 1800
